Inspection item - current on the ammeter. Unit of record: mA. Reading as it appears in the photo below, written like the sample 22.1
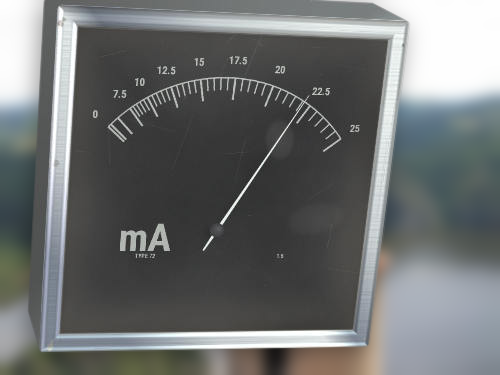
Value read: 22
